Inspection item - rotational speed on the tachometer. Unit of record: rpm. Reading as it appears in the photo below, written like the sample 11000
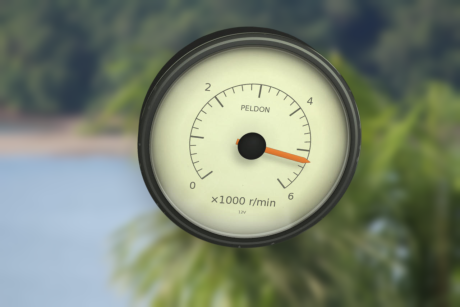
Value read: 5200
